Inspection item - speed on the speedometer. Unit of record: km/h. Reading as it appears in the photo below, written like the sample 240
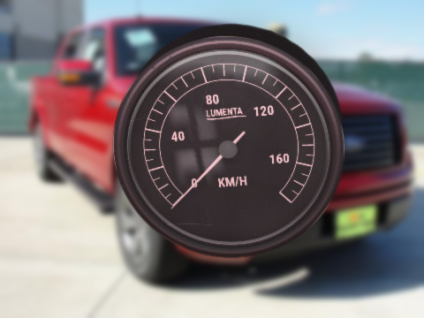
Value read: 0
